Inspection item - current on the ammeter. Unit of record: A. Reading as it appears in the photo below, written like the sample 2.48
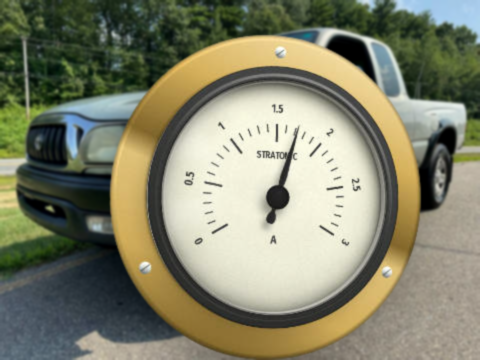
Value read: 1.7
